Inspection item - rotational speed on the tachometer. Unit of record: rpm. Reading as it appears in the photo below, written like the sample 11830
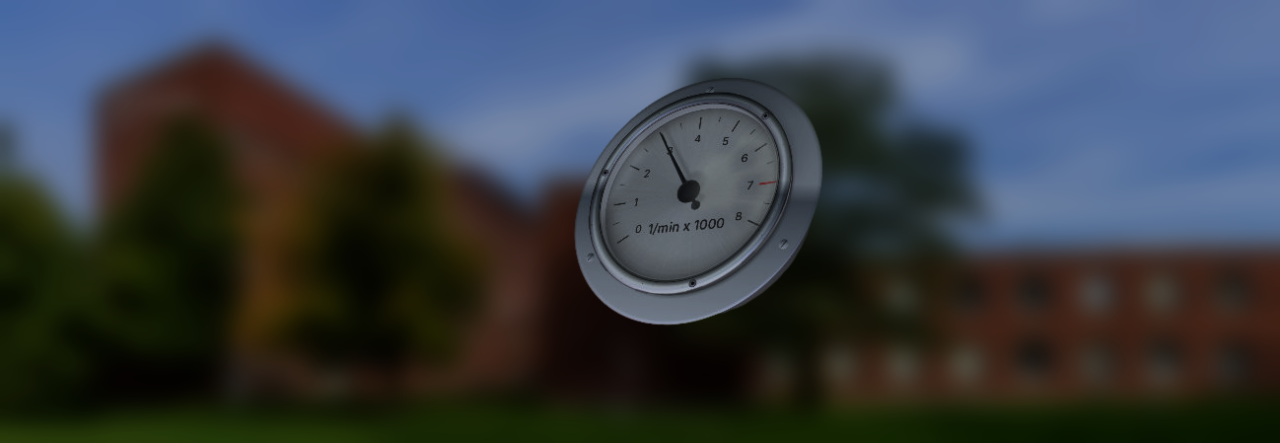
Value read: 3000
